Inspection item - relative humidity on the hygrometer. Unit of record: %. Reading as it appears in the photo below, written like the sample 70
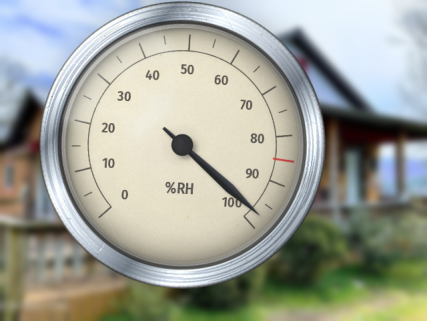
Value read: 97.5
